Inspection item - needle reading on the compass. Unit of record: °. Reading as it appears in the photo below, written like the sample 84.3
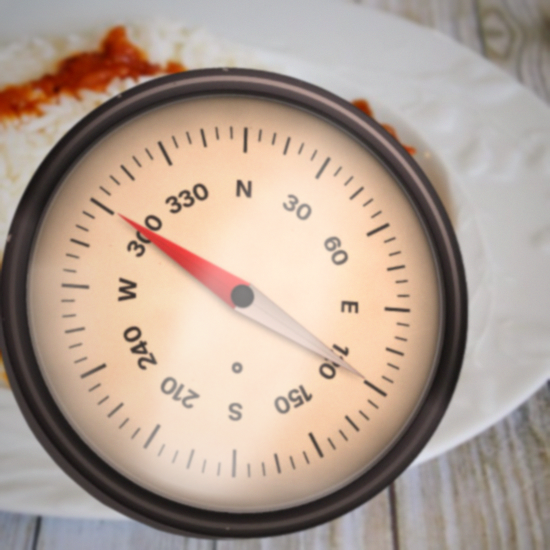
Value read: 300
